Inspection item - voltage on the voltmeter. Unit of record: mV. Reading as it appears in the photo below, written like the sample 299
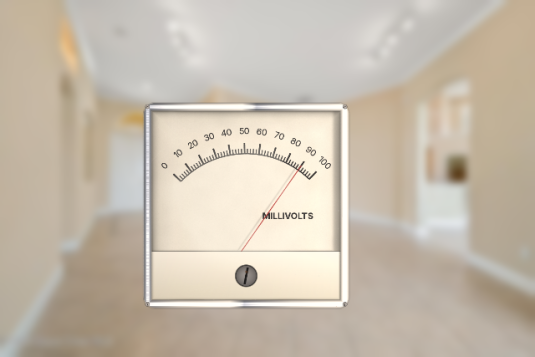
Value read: 90
